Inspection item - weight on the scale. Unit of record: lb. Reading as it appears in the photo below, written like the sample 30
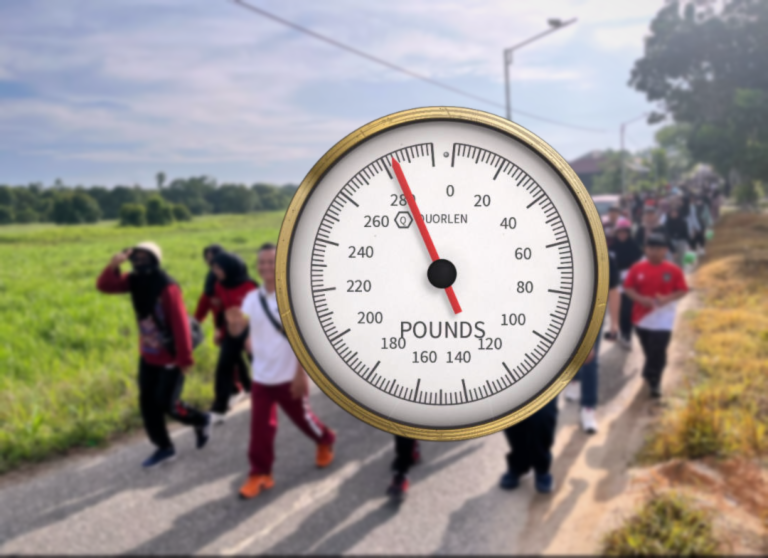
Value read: 284
